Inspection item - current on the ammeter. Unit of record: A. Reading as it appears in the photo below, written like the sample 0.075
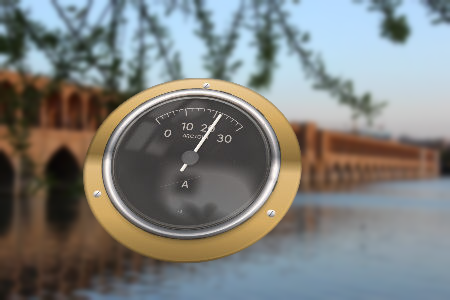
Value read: 22
